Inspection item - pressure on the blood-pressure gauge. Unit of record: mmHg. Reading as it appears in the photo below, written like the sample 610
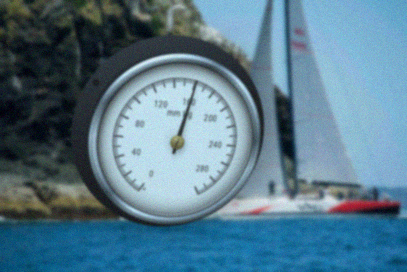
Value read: 160
